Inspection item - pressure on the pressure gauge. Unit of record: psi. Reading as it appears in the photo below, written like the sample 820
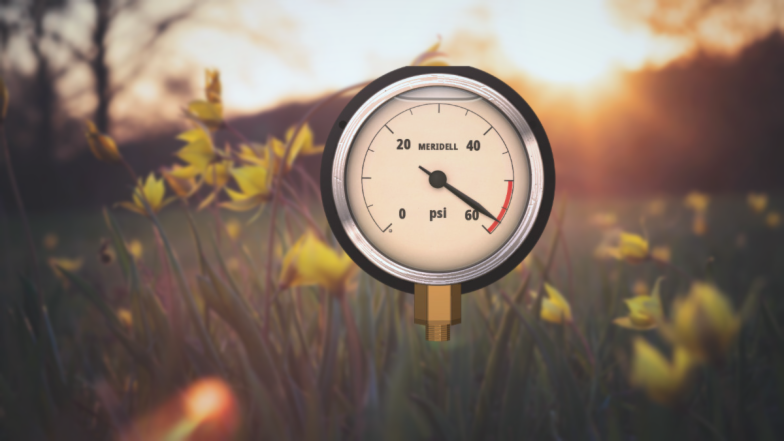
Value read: 57.5
